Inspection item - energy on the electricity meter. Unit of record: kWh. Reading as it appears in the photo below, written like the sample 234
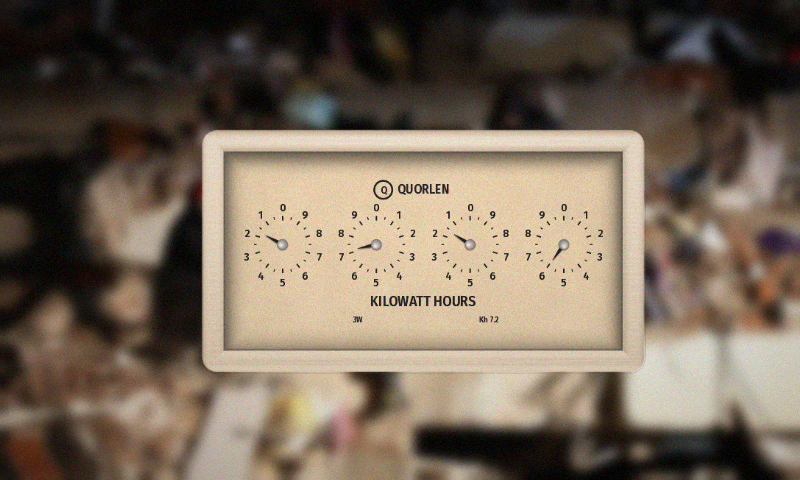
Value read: 1716
